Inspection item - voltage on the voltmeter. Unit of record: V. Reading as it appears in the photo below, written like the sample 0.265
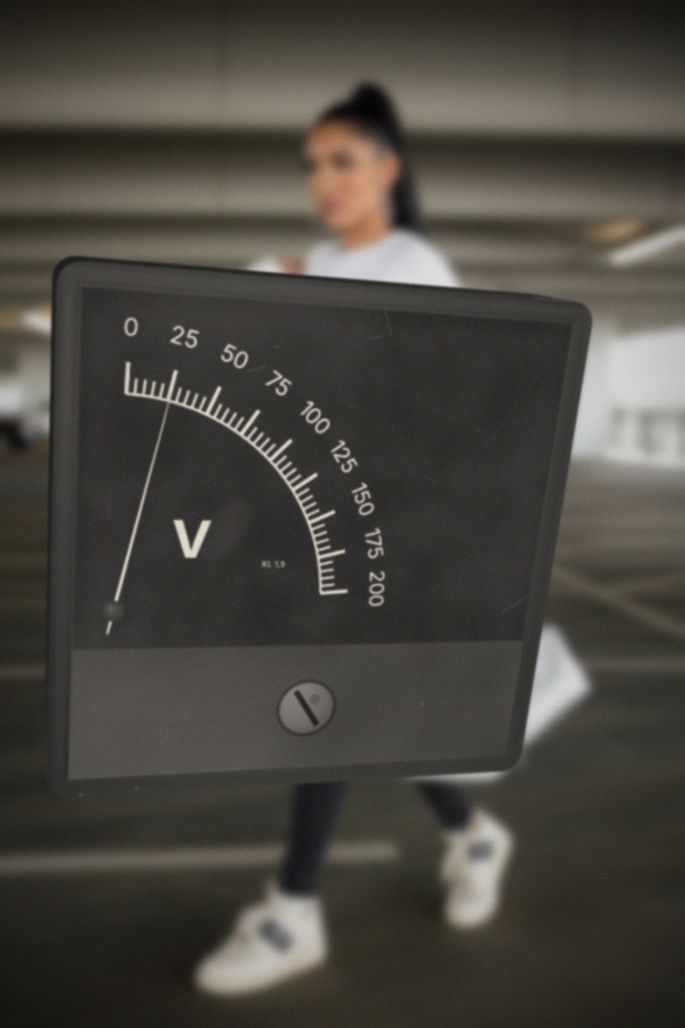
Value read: 25
